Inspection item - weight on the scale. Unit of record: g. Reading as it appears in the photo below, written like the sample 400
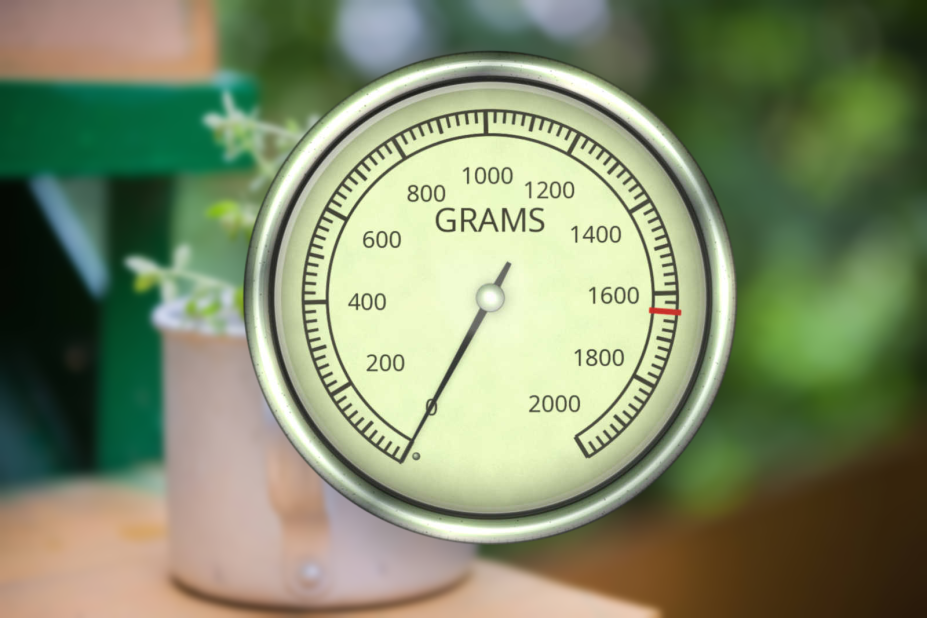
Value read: 0
